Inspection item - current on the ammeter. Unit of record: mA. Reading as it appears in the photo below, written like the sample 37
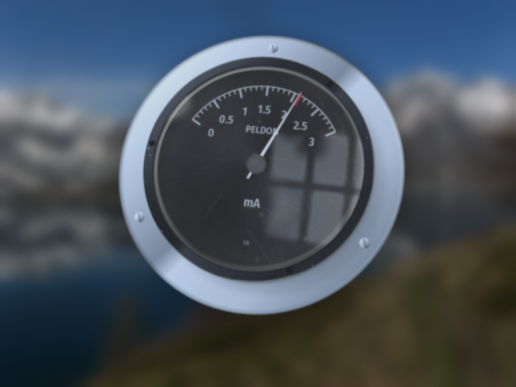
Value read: 2.1
